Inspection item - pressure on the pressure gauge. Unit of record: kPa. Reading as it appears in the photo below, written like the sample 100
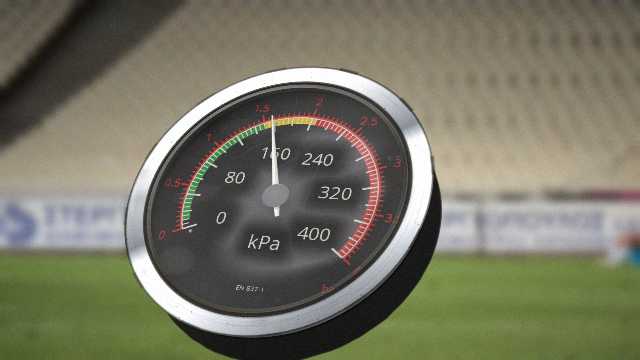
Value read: 160
